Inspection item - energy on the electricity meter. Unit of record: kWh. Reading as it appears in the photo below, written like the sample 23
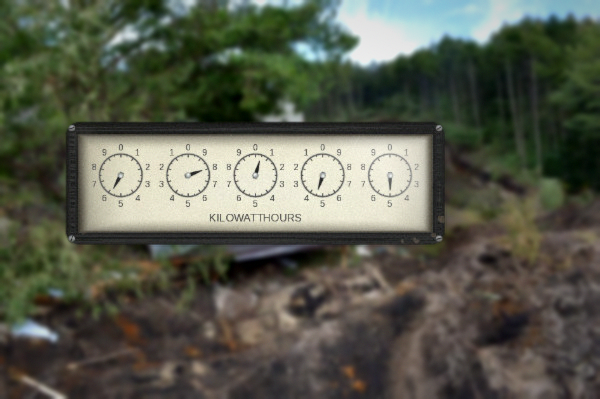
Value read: 58045
